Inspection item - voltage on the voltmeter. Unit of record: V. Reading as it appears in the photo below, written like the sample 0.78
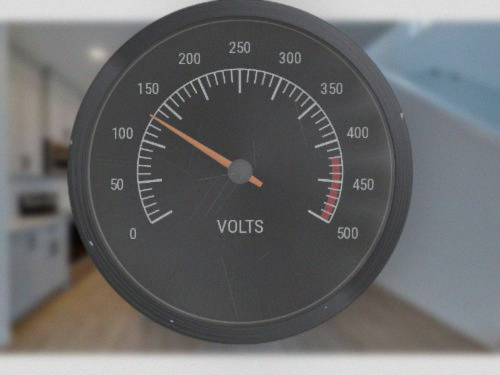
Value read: 130
